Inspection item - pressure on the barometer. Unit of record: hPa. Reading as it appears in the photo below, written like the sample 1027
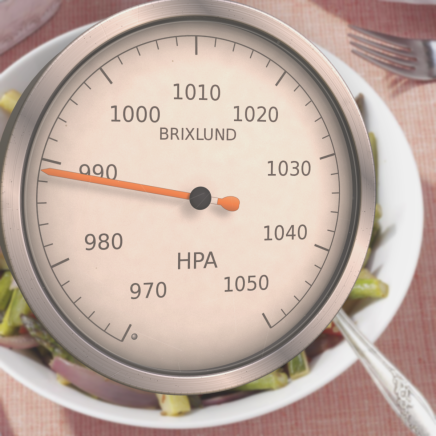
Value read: 989
